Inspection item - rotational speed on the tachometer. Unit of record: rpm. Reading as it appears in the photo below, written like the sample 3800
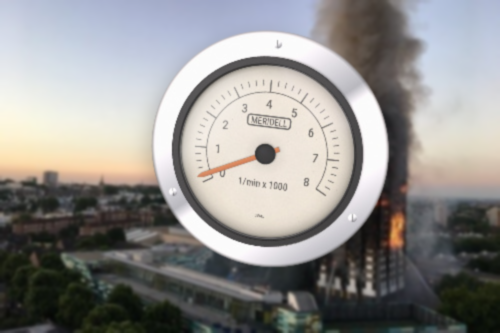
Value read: 200
